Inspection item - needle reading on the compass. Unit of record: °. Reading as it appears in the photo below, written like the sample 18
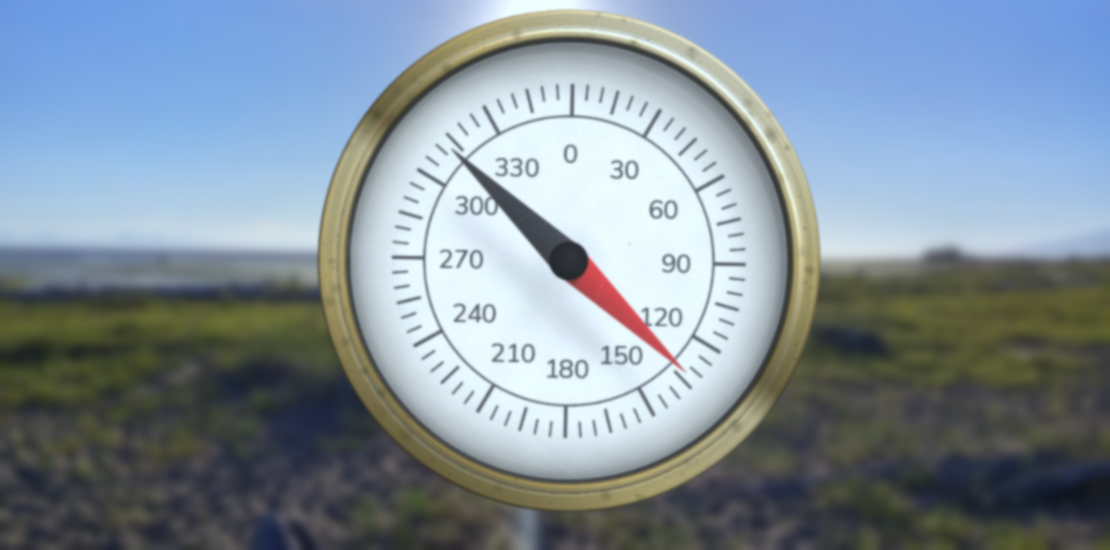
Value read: 132.5
